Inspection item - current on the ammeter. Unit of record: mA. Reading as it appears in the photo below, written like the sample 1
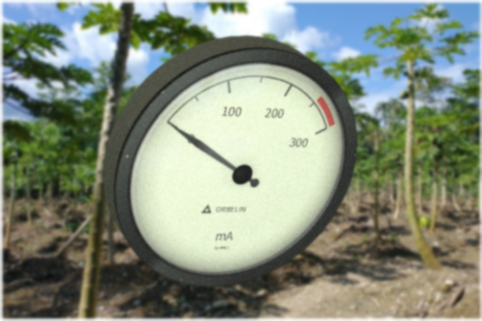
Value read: 0
